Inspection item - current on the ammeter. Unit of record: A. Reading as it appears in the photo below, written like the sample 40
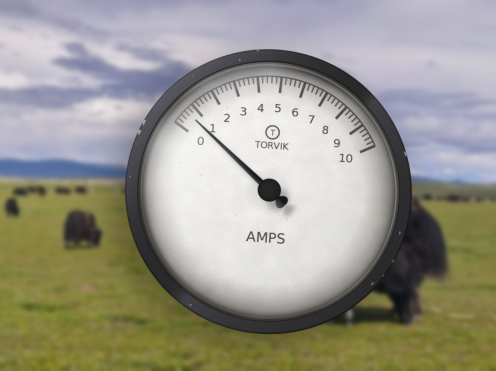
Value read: 0.6
